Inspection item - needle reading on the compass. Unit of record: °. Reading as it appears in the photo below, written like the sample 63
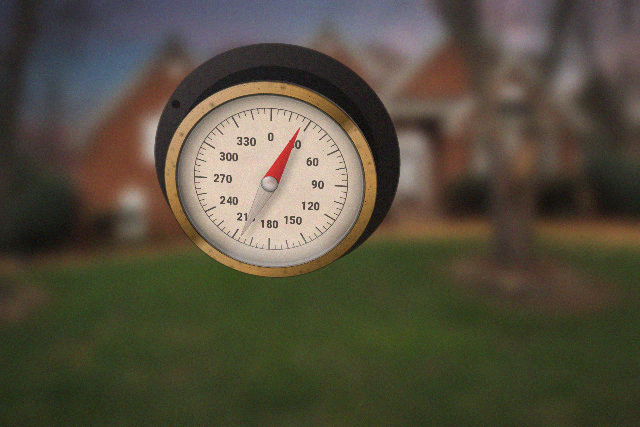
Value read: 25
